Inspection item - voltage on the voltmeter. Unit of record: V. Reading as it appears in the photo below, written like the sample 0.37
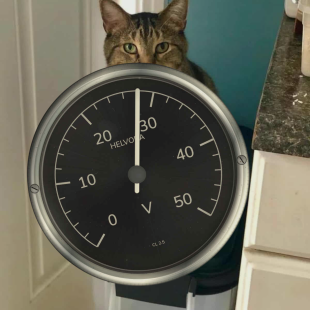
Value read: 28
